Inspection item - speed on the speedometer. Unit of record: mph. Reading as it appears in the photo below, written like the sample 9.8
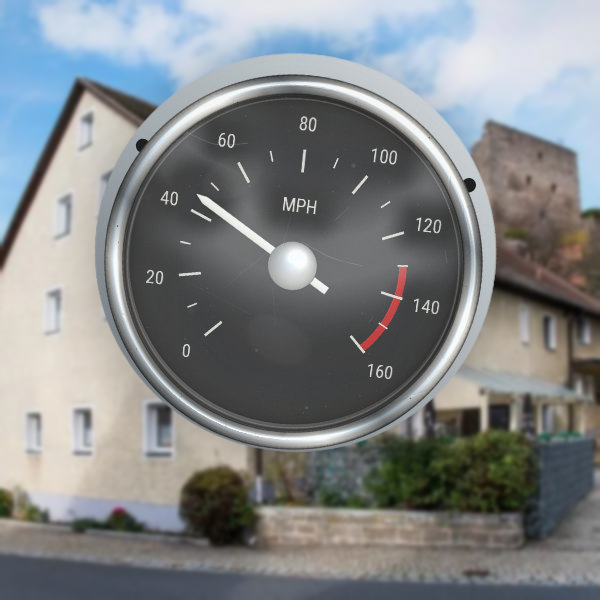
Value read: 45
